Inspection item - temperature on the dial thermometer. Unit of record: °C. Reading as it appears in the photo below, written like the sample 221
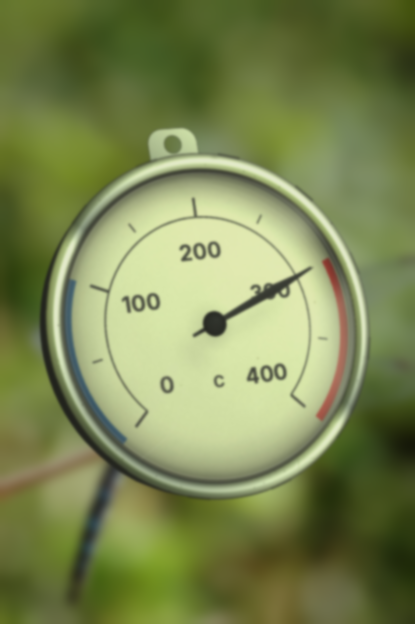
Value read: 300
